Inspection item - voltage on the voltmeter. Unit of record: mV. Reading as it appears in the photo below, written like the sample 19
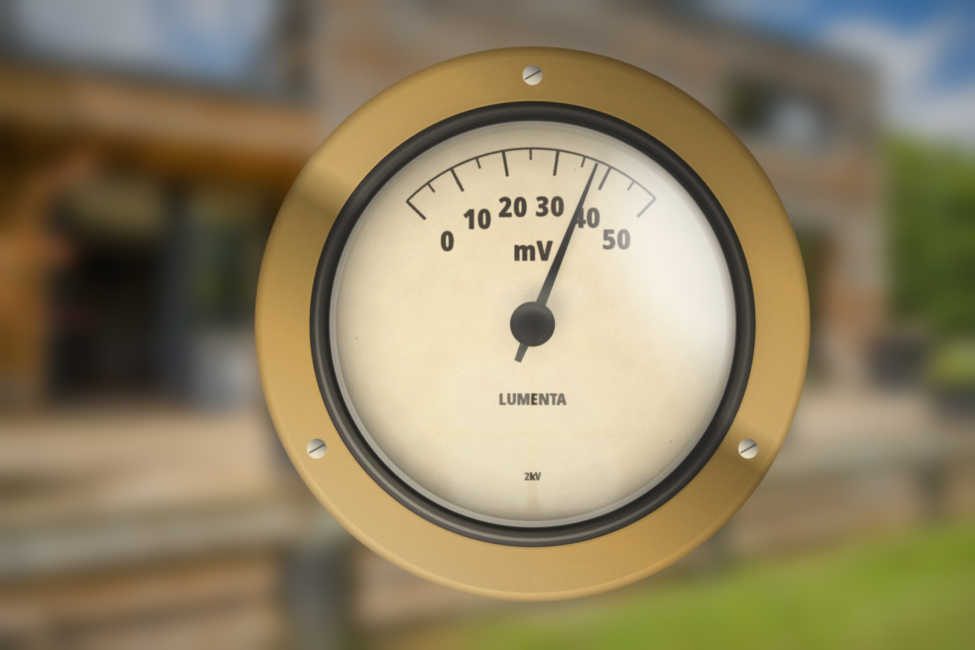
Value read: 37.5
